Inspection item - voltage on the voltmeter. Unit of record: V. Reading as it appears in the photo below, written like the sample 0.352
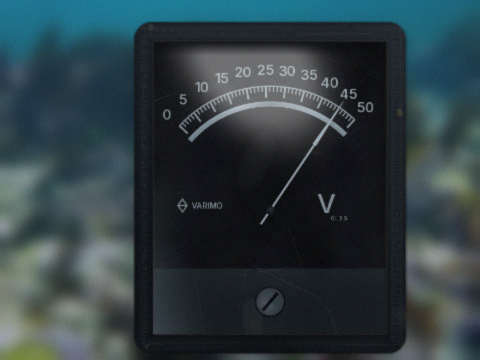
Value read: 45
